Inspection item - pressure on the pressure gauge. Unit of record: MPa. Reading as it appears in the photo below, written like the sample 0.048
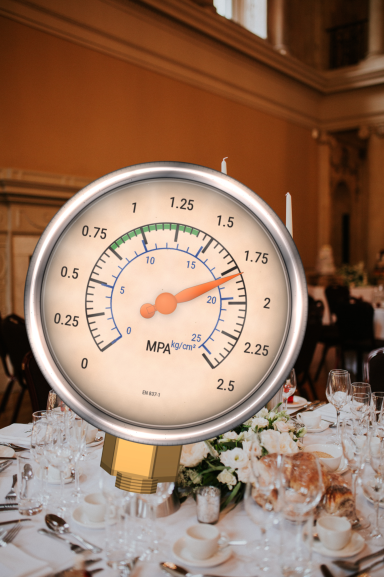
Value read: 1.8
